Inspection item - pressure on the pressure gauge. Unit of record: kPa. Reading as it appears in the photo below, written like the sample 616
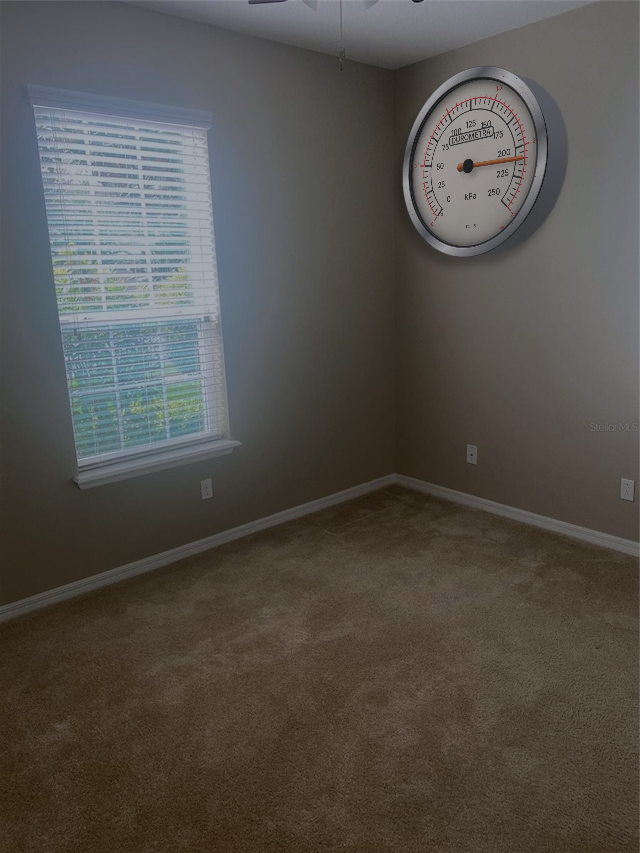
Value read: 210
